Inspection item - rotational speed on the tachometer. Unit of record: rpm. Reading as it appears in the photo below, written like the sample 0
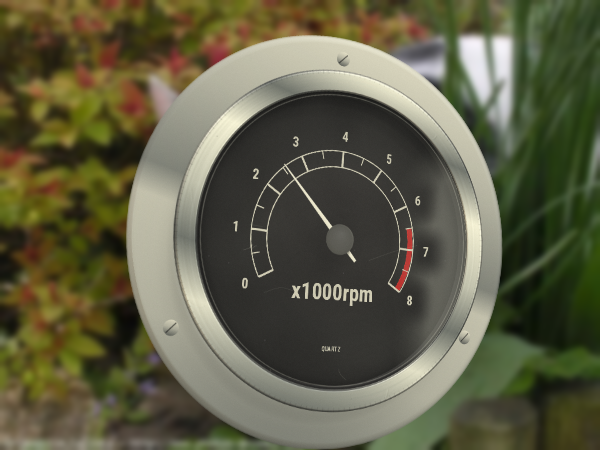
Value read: 2500
